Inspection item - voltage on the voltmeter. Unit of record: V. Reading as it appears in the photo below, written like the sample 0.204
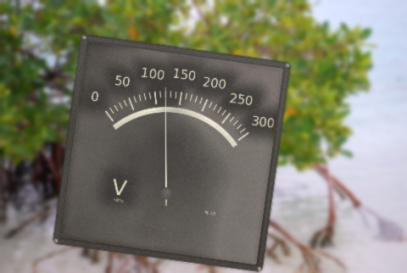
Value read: 120
